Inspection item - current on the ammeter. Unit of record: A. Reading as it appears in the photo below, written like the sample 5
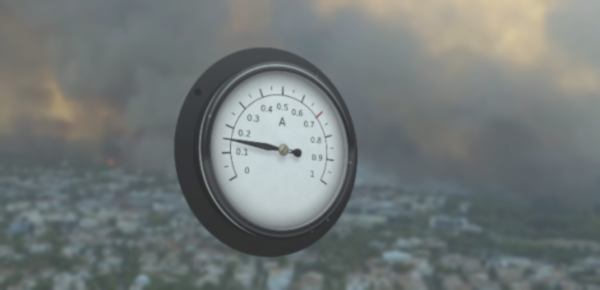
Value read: 0.15
